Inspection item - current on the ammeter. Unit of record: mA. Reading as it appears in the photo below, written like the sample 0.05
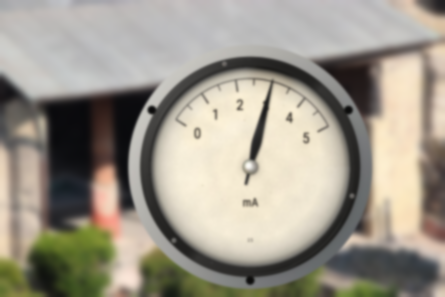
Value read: 3
